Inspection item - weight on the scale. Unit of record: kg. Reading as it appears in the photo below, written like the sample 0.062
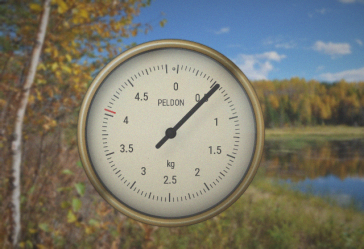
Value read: 0.55
